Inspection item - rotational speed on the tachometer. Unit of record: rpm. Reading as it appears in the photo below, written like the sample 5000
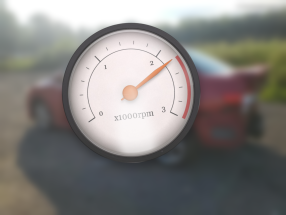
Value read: 2200
